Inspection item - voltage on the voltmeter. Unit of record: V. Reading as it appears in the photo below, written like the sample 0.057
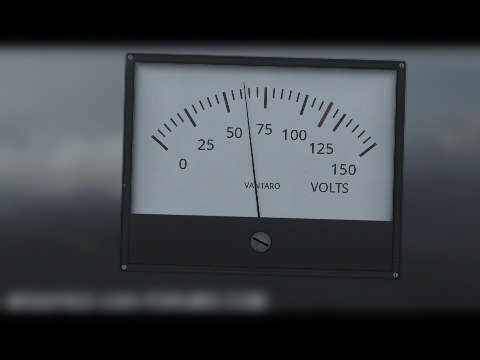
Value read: 62.5
